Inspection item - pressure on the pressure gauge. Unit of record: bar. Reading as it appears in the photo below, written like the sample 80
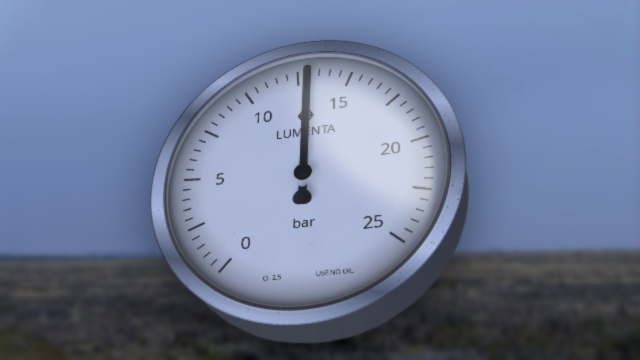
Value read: 13
